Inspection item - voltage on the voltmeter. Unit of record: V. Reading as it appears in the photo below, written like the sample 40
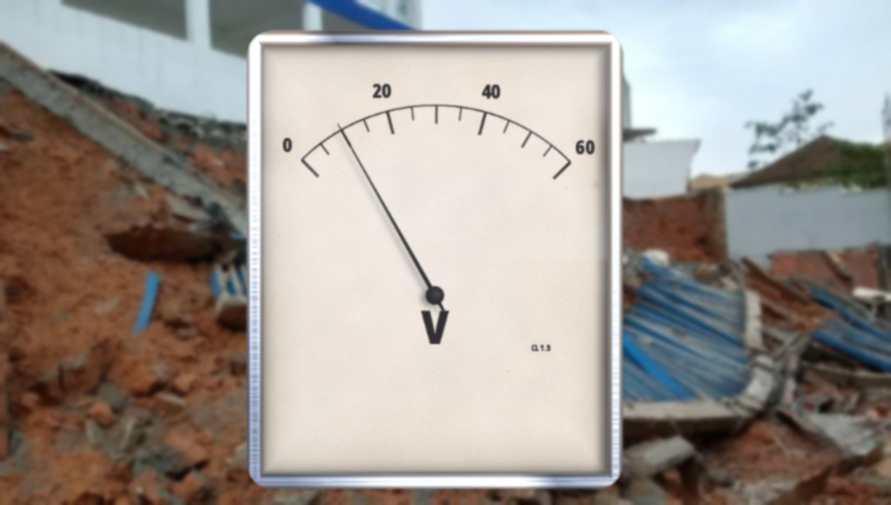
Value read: 10
